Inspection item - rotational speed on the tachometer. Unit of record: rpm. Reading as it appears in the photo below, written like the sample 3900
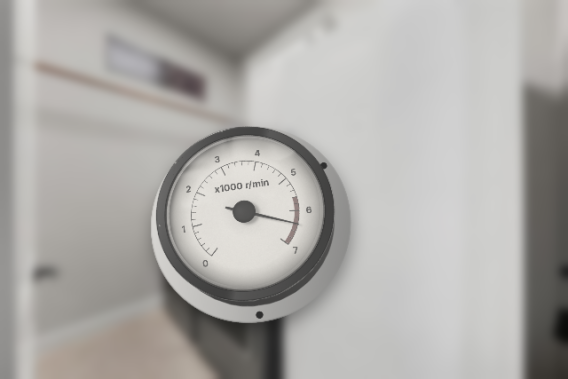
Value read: 6400
